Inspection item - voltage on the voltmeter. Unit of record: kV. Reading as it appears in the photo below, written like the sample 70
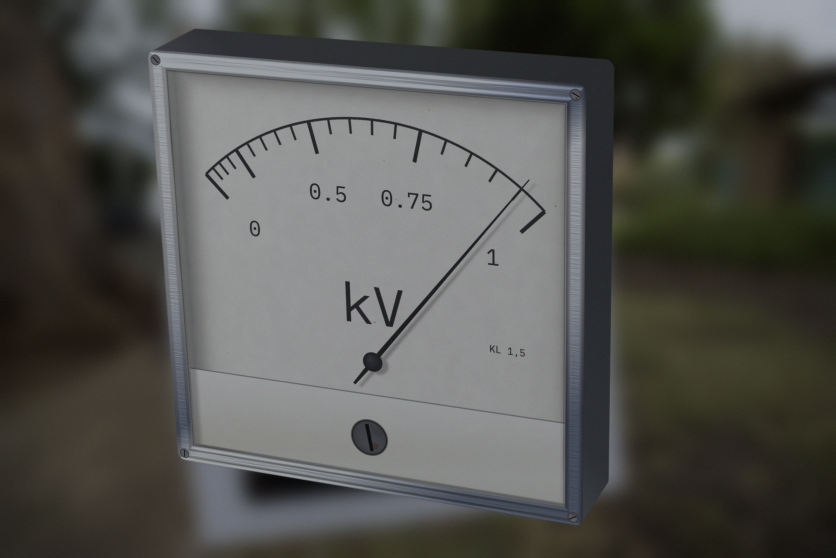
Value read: 0.95
